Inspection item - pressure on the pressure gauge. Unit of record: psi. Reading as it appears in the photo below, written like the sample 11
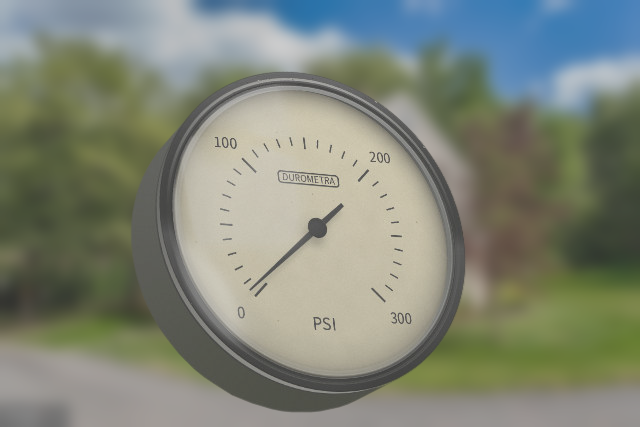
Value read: 5
